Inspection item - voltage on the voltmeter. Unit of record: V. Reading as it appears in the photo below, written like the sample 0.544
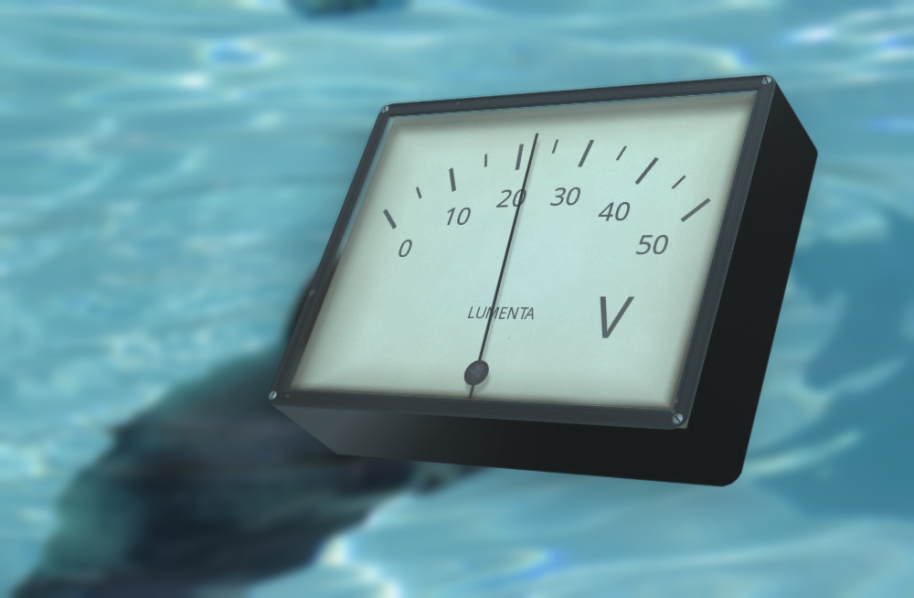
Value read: 22.5
